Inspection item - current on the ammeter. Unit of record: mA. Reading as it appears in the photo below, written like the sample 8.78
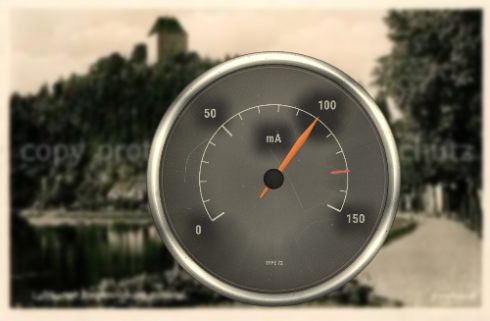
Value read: 100
